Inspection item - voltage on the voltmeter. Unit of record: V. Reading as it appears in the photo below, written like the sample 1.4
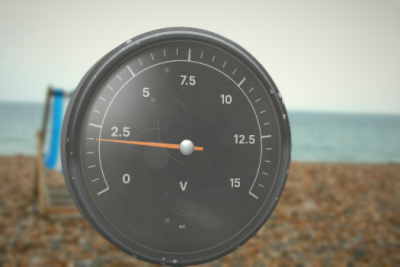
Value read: 2
